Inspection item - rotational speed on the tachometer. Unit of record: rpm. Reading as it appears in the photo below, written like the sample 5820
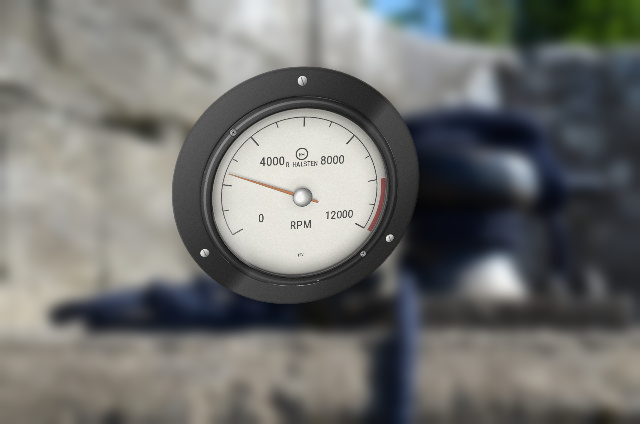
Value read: 2500
